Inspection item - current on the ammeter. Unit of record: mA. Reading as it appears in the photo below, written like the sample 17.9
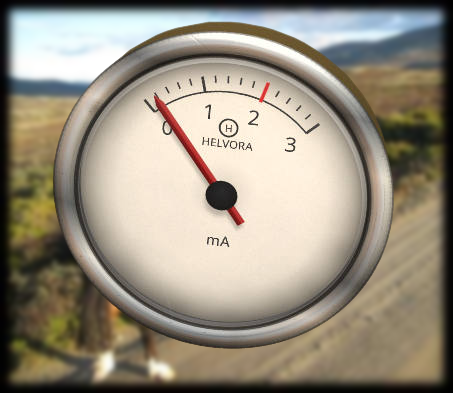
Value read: 0.2
